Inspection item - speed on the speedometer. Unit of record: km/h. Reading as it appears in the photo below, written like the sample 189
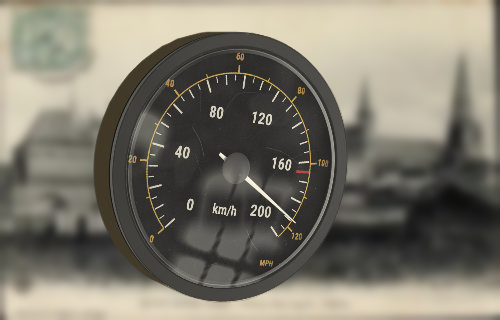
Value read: 190
